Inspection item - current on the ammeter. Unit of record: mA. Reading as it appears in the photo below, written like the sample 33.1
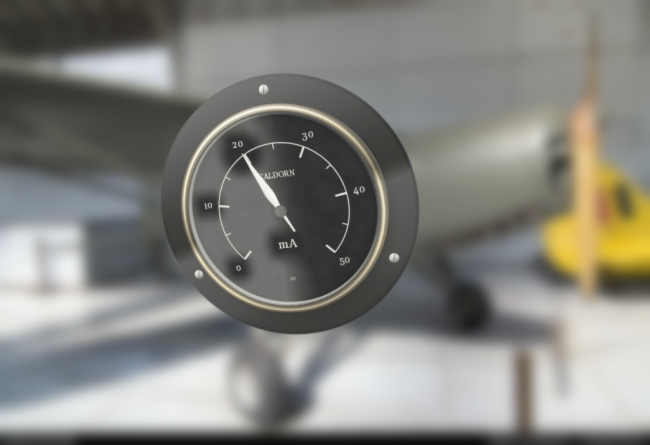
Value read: 20
